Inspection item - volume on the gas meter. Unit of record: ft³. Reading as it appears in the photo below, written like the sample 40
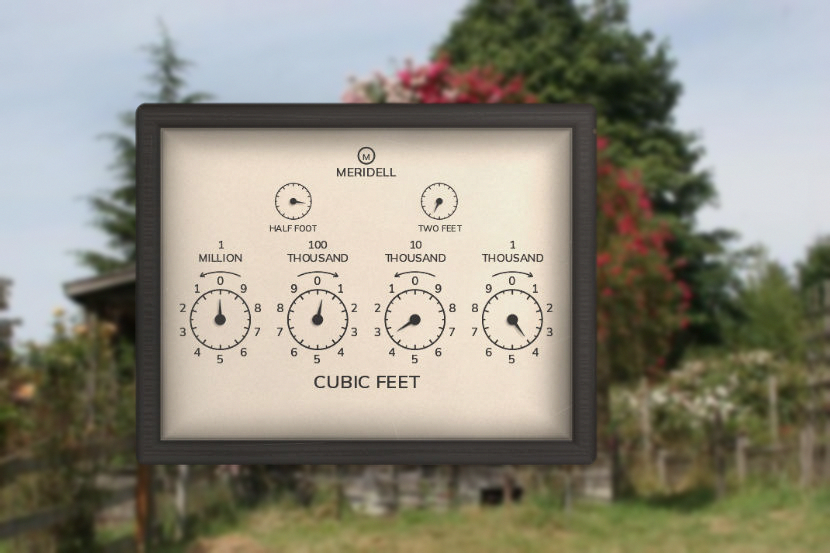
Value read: 3400
